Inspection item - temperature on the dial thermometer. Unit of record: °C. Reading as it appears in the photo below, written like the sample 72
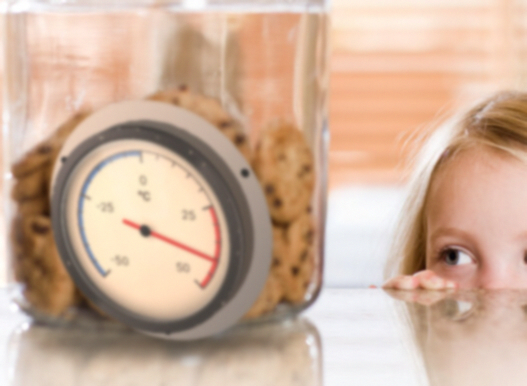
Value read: 40
